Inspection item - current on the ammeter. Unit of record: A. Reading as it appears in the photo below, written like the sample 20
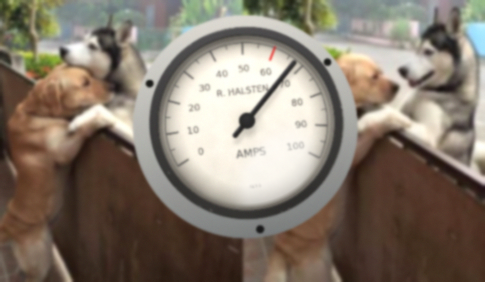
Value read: 67.5
